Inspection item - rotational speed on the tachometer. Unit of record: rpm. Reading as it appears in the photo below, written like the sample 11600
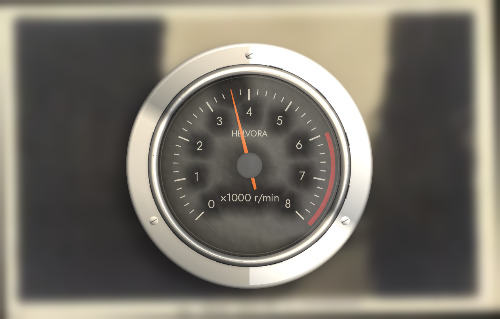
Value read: 3600
